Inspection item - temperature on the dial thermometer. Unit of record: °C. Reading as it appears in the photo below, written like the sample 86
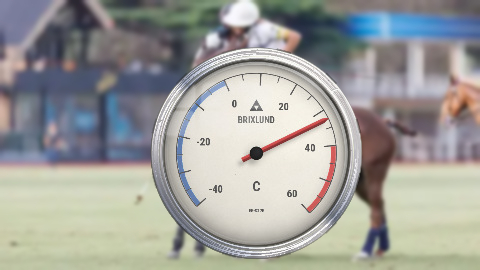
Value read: 32.5
